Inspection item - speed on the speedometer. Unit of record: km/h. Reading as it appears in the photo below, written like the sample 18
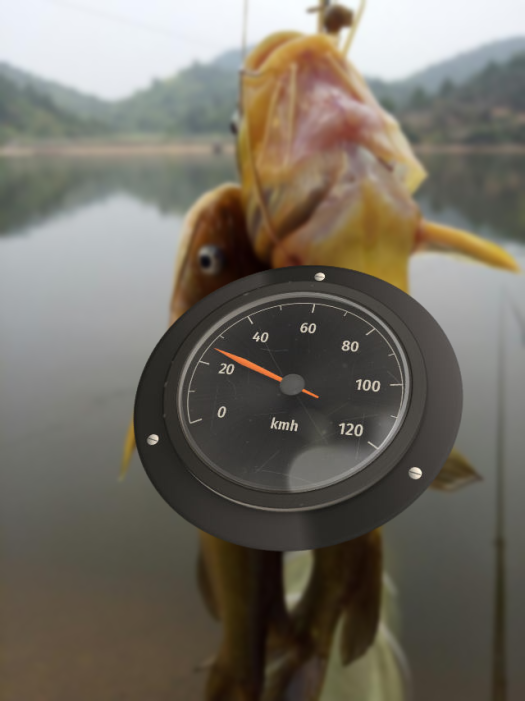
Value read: 25
